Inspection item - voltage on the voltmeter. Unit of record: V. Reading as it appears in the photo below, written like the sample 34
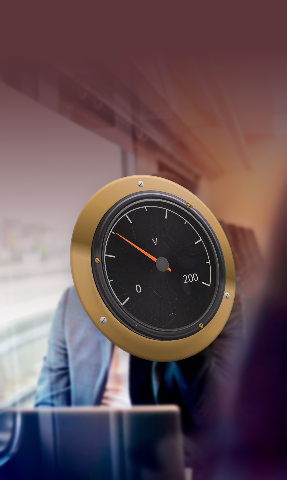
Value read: 60
